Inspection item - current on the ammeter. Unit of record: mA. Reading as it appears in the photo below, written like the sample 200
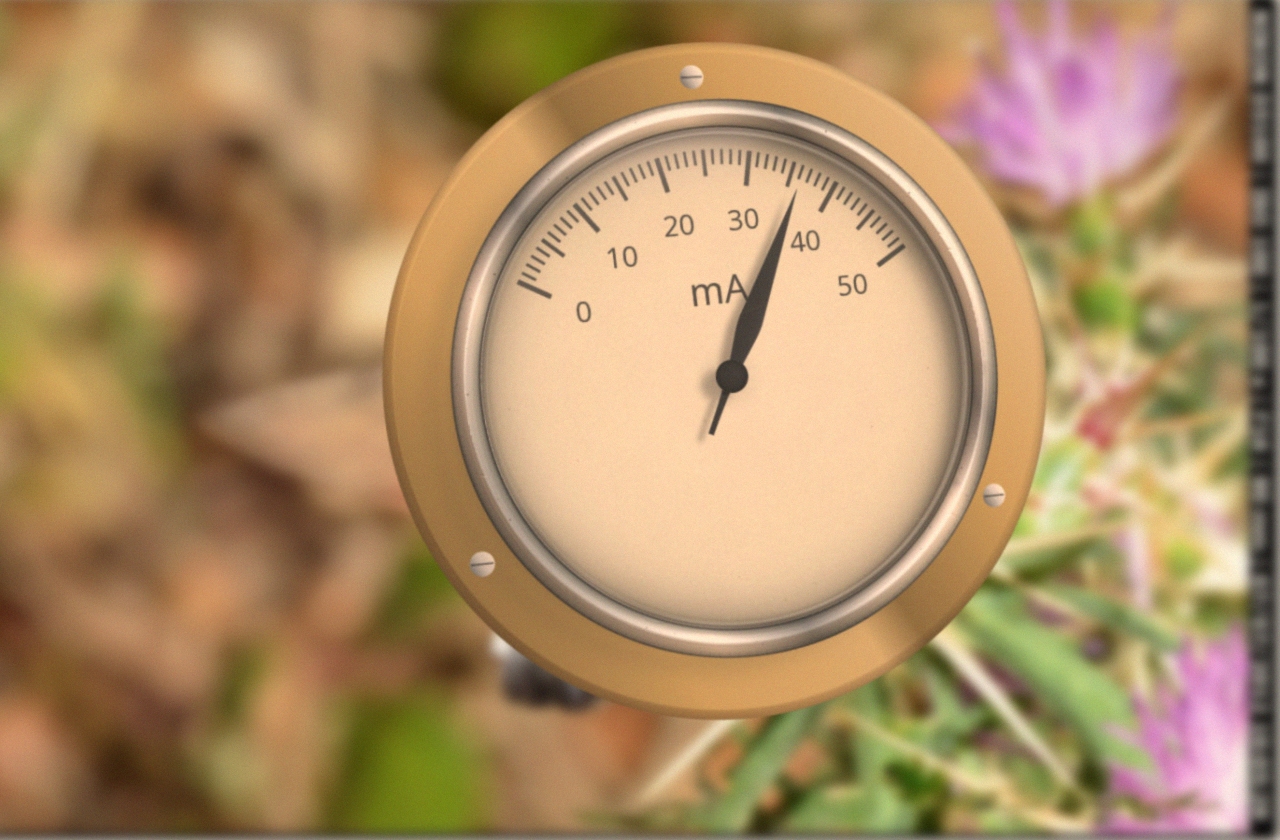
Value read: 36
